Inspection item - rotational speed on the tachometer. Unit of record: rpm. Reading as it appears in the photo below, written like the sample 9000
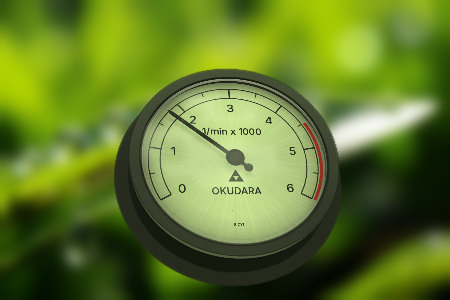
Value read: 1750
